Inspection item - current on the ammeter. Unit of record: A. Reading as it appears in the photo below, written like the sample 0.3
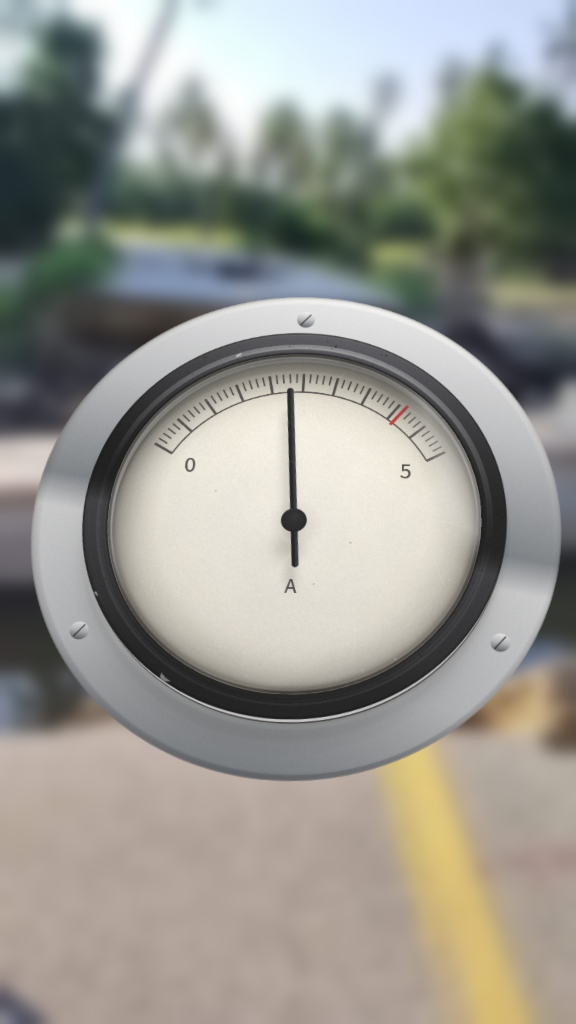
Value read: 2.3
